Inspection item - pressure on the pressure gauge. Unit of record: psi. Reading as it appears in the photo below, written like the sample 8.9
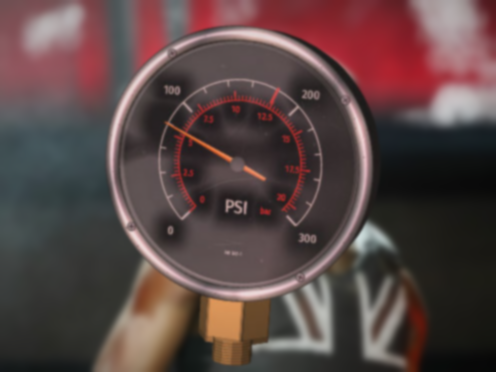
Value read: 80
